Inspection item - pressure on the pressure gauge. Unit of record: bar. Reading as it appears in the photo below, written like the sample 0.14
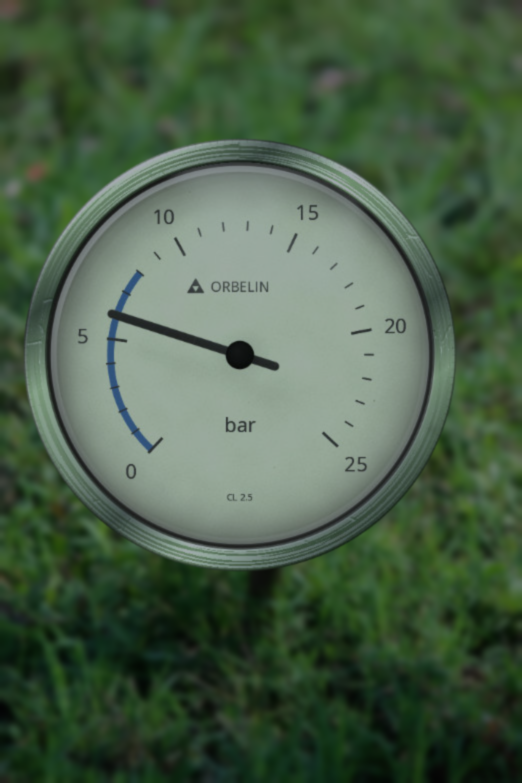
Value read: 6
